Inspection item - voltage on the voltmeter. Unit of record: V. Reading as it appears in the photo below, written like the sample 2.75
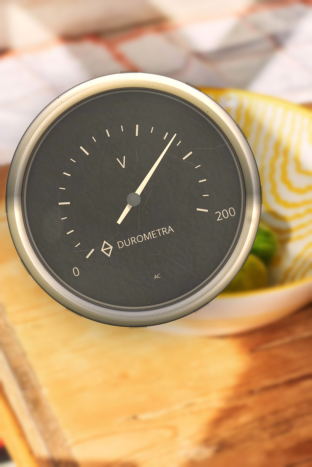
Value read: 145
